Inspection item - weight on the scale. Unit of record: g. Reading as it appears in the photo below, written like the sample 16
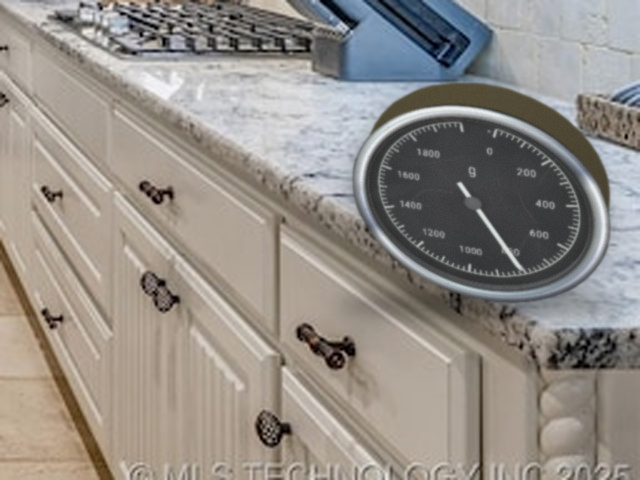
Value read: 800
